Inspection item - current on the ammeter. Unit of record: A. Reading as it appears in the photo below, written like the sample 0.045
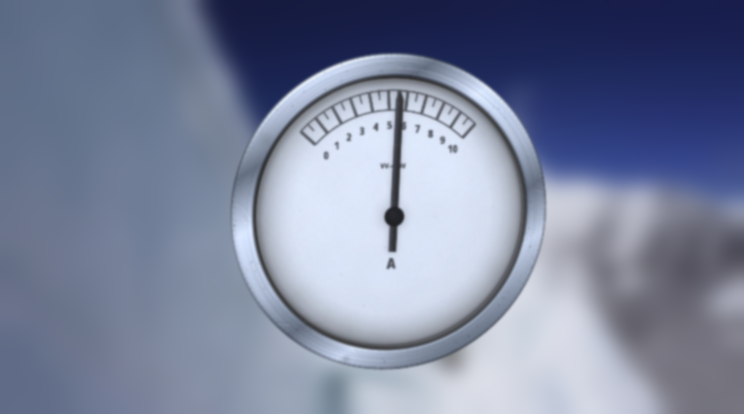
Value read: 5.5
